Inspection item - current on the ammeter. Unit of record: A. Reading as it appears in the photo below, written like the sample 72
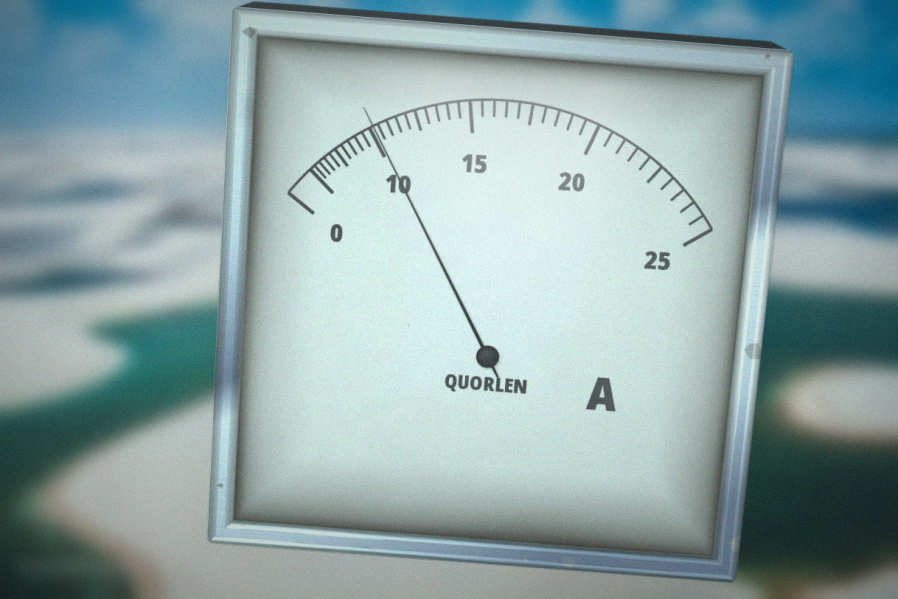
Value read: 10.25
